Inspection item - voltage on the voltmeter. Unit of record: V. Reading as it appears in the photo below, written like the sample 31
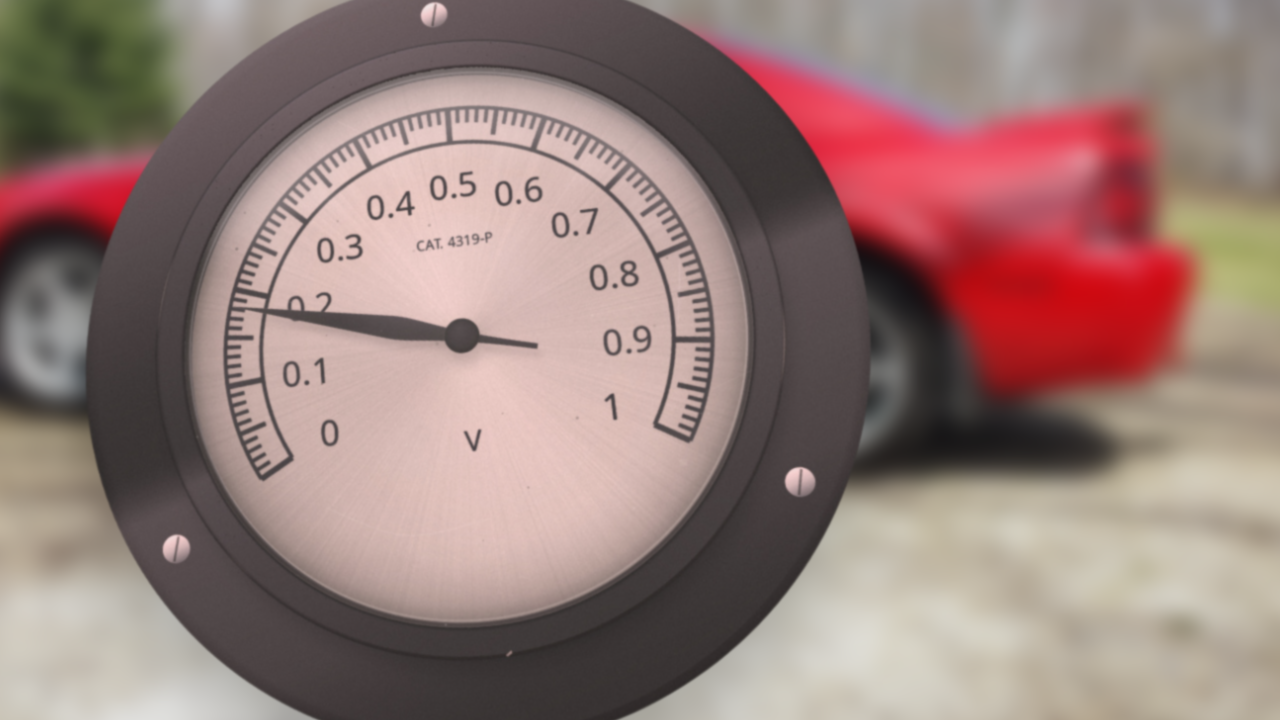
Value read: 0.18
